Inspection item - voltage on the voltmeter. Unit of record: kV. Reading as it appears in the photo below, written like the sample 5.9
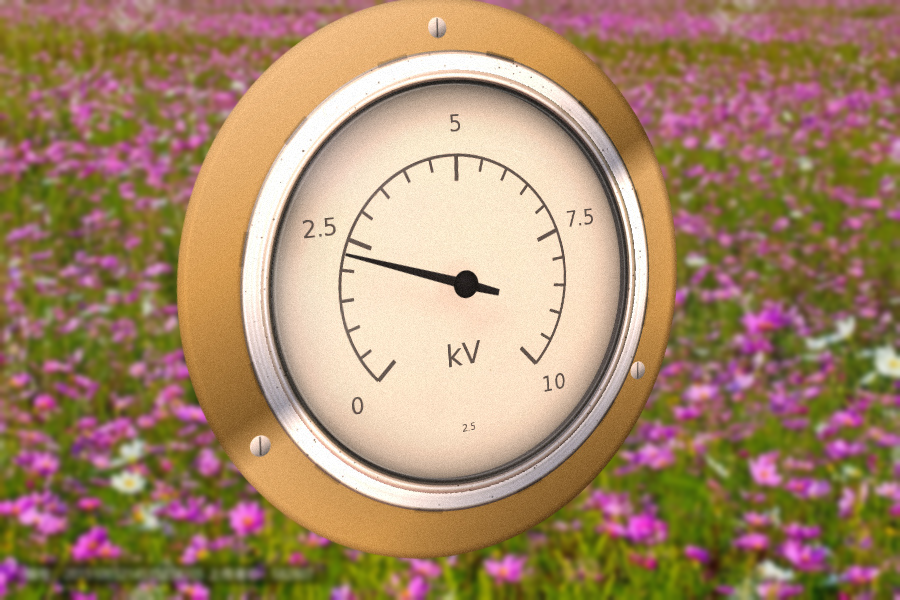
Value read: 2.25
